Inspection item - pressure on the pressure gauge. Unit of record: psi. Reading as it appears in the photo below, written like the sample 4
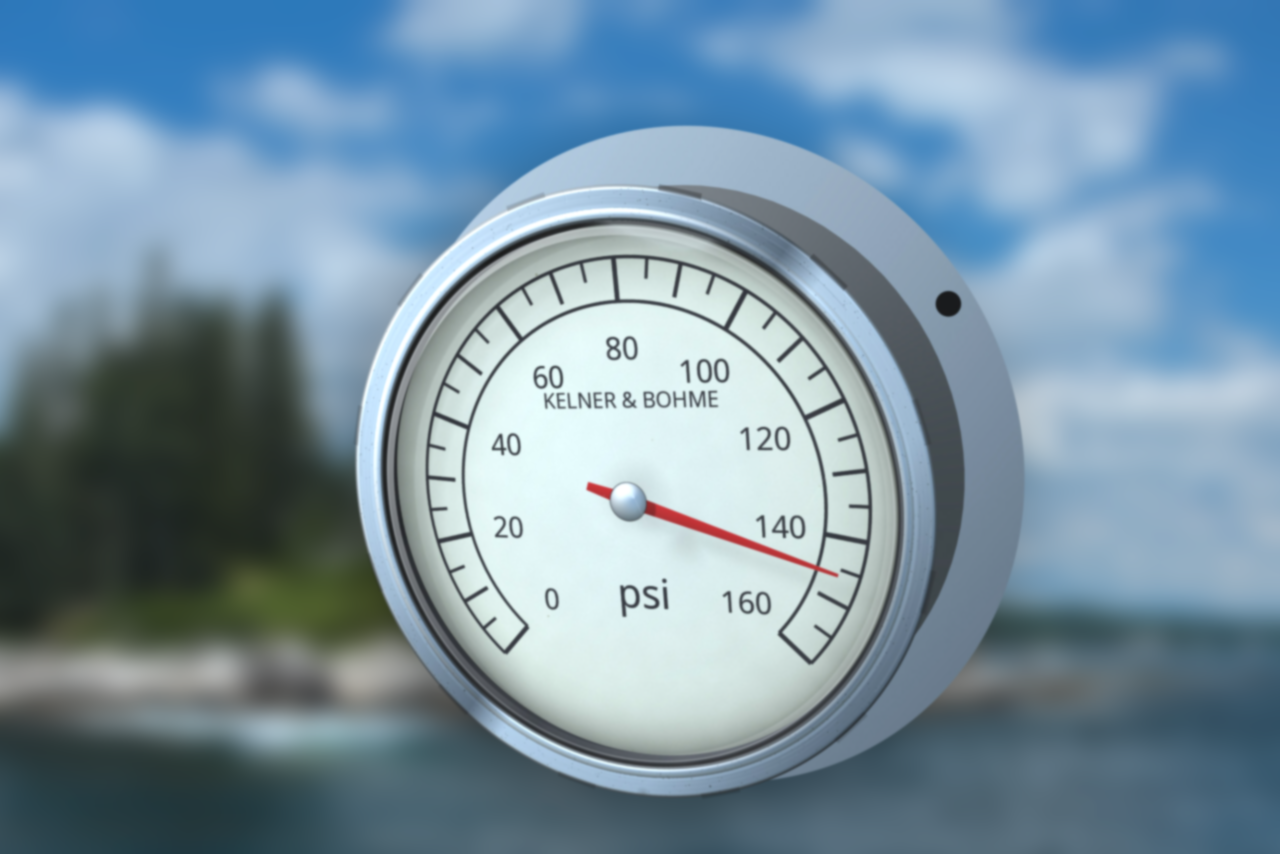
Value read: 145
